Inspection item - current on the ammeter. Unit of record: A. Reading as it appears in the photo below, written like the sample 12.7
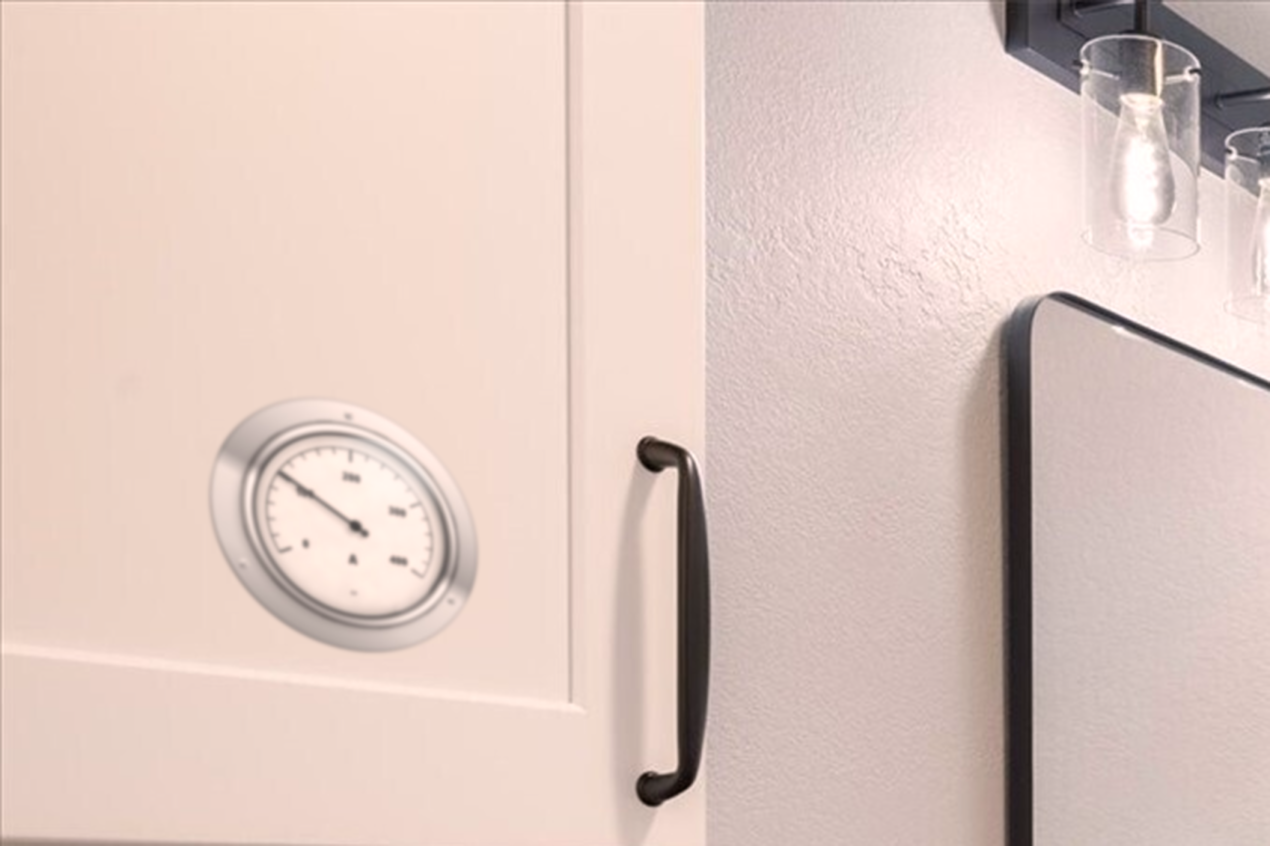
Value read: 100
